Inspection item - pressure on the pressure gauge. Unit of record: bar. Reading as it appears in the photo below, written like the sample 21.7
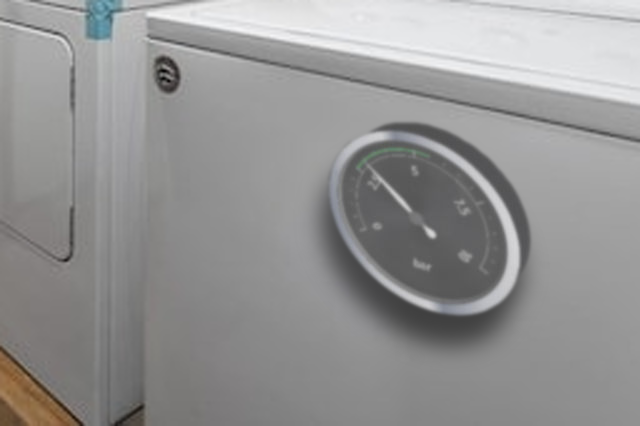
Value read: 3
